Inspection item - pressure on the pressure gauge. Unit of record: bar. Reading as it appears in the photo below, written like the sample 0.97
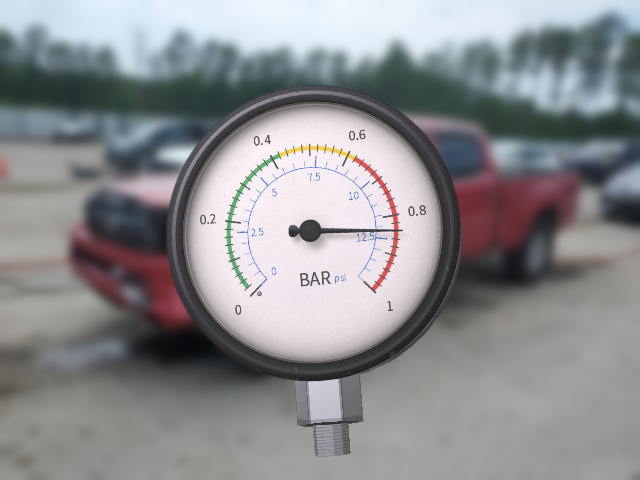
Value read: 0.84
